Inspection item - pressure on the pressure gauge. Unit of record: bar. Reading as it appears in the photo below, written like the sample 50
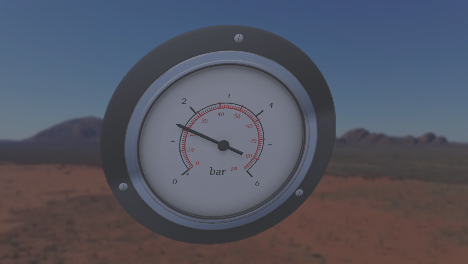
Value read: 1.5
